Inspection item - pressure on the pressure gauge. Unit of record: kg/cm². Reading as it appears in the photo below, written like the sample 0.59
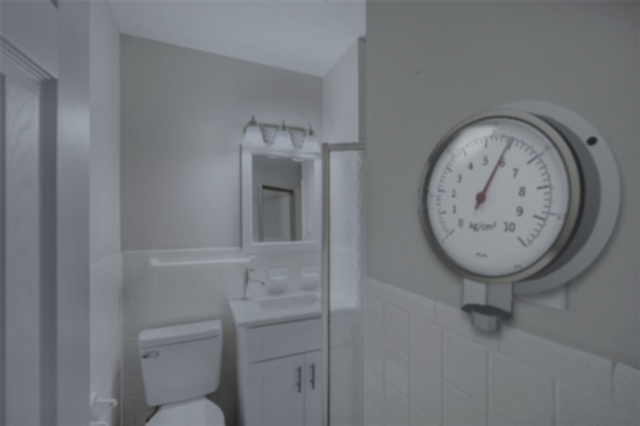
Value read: 6
